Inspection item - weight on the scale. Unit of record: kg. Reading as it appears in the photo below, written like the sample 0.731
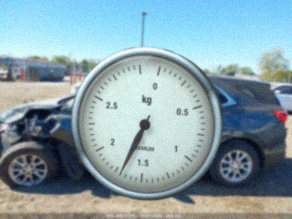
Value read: 1.7
